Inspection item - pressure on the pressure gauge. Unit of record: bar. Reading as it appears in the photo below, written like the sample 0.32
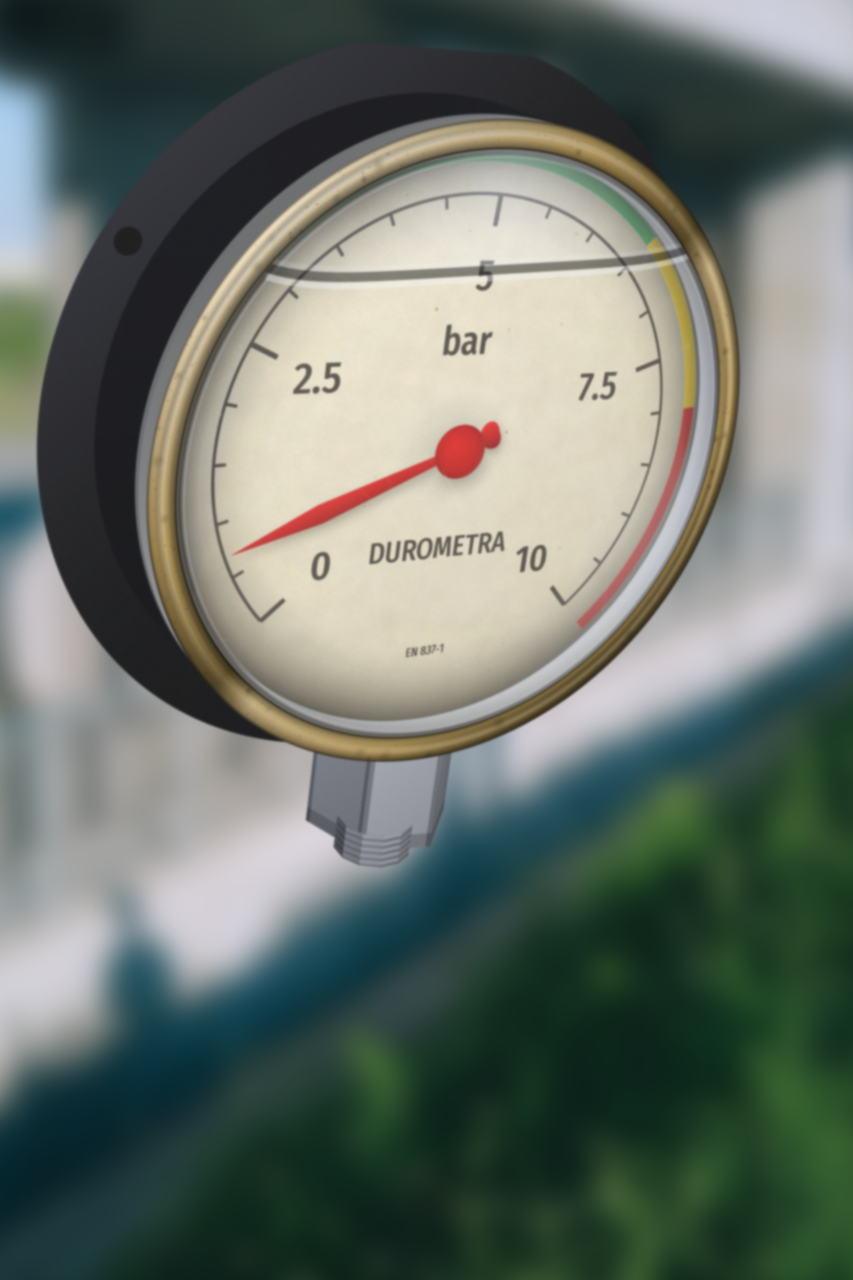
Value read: 0.75
